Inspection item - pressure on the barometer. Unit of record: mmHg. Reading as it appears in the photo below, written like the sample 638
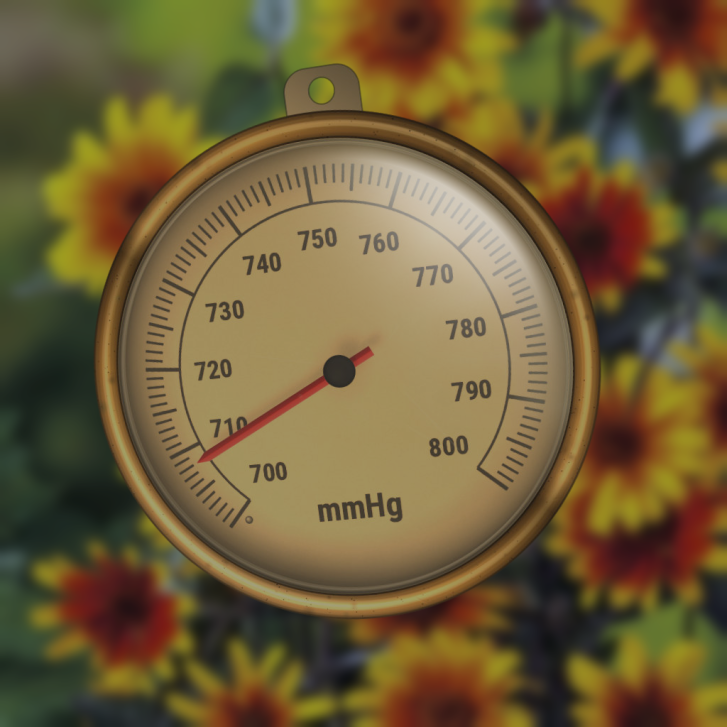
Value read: 708
